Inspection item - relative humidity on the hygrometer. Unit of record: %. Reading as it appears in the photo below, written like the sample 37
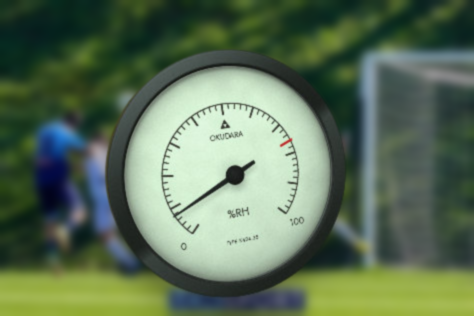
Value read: 8
